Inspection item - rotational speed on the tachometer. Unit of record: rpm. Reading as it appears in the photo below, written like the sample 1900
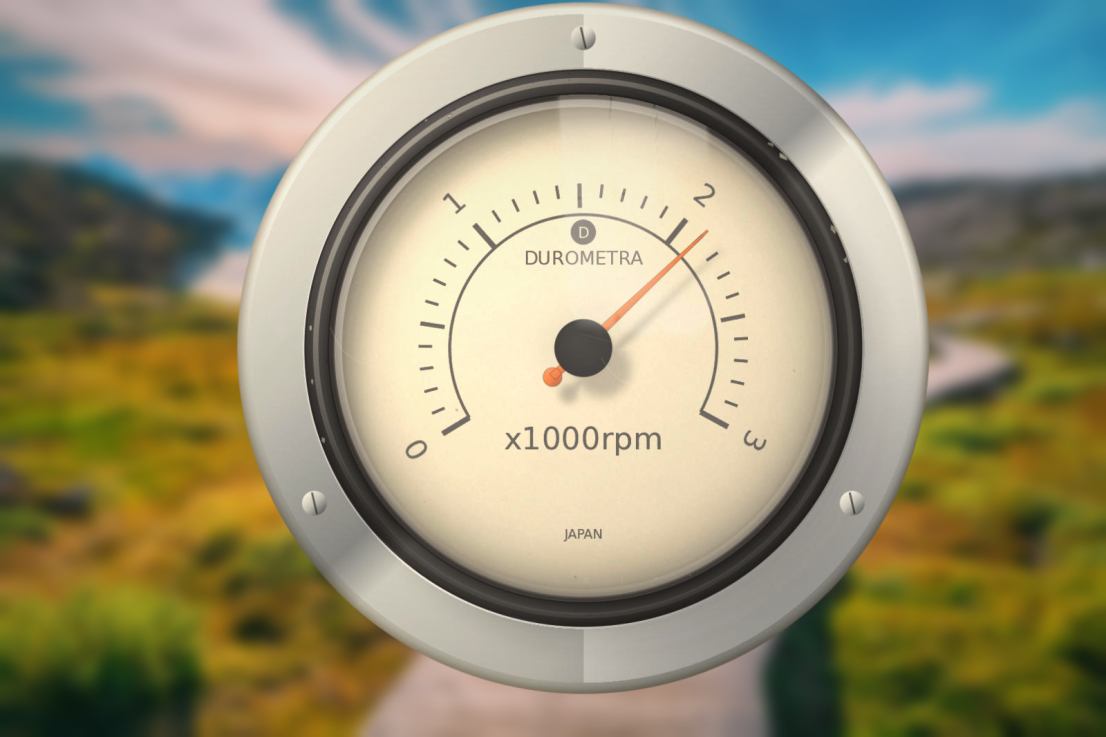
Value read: 2100
